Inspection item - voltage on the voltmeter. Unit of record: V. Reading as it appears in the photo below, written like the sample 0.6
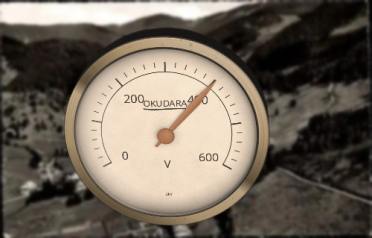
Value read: 400
